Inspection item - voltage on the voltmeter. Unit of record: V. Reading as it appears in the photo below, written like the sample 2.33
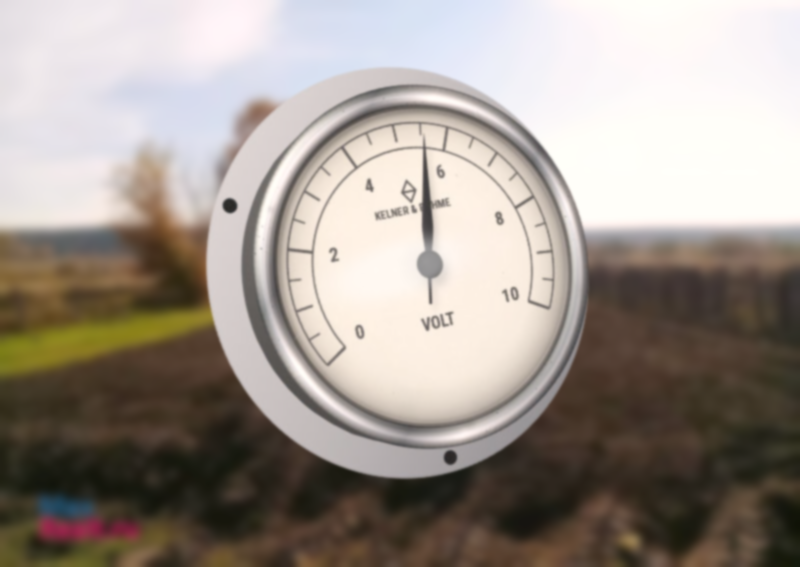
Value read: 5.5
